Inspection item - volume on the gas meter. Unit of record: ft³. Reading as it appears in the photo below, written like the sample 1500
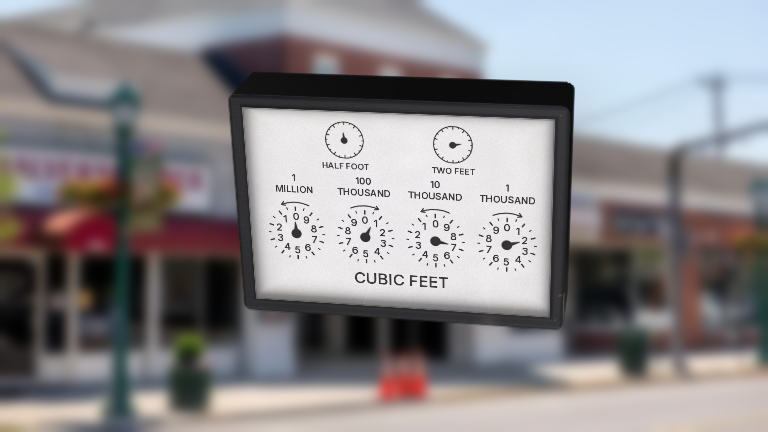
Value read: 7200
